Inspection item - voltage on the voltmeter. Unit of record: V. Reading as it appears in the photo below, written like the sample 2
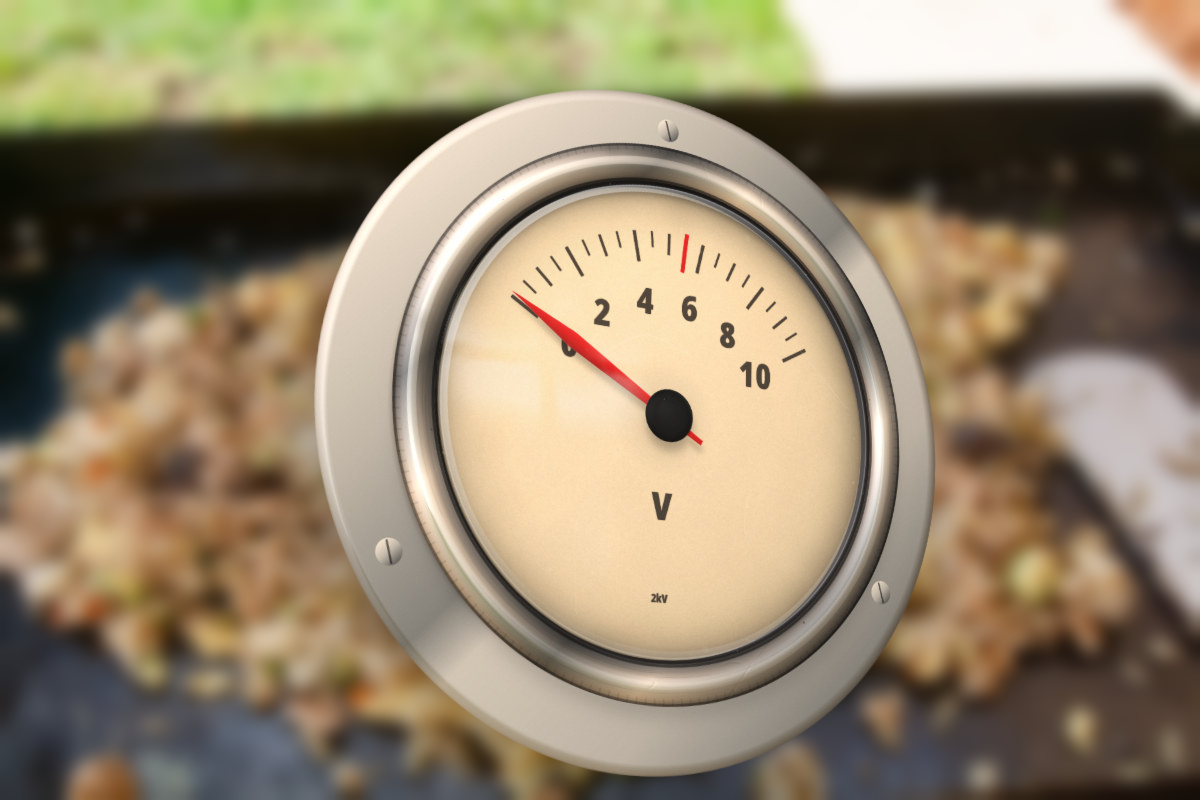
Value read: 0
